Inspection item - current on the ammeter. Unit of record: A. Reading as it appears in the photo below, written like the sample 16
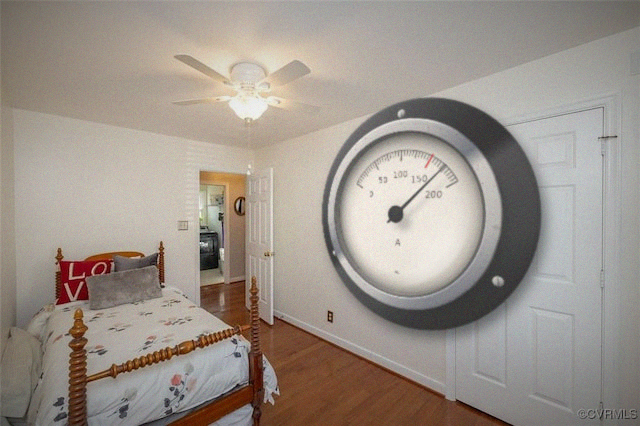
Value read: 175
